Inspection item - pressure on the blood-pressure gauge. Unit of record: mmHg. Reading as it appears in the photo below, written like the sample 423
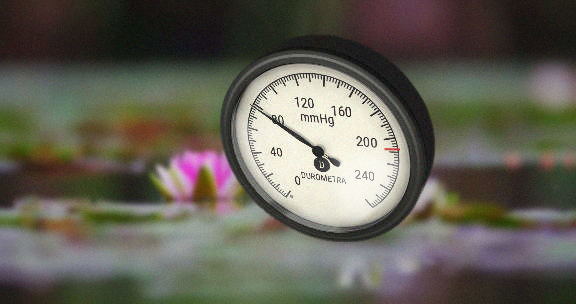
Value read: 80
